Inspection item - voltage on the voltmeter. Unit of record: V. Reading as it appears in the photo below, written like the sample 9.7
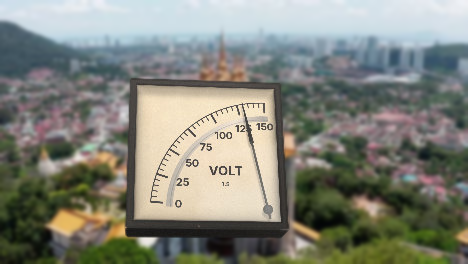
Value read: 130
